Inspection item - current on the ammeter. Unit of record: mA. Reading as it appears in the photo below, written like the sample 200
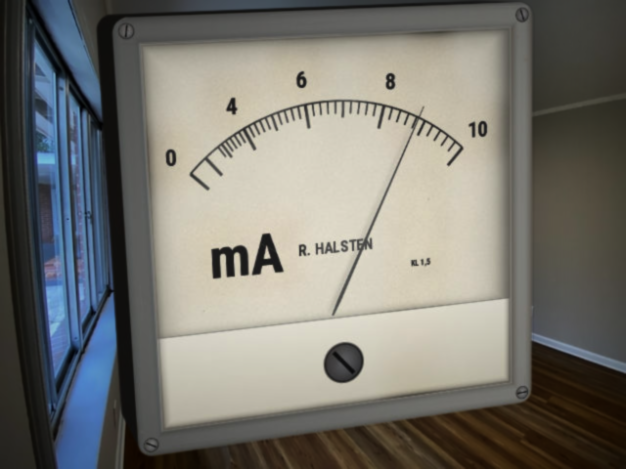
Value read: 8.8
